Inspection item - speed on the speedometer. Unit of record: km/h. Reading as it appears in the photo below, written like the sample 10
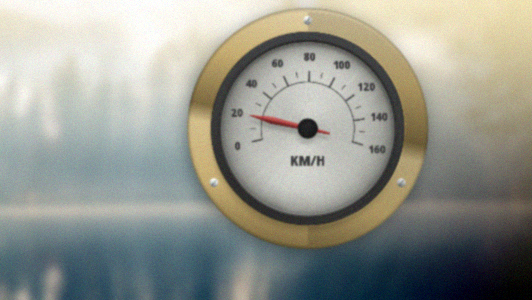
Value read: 20
